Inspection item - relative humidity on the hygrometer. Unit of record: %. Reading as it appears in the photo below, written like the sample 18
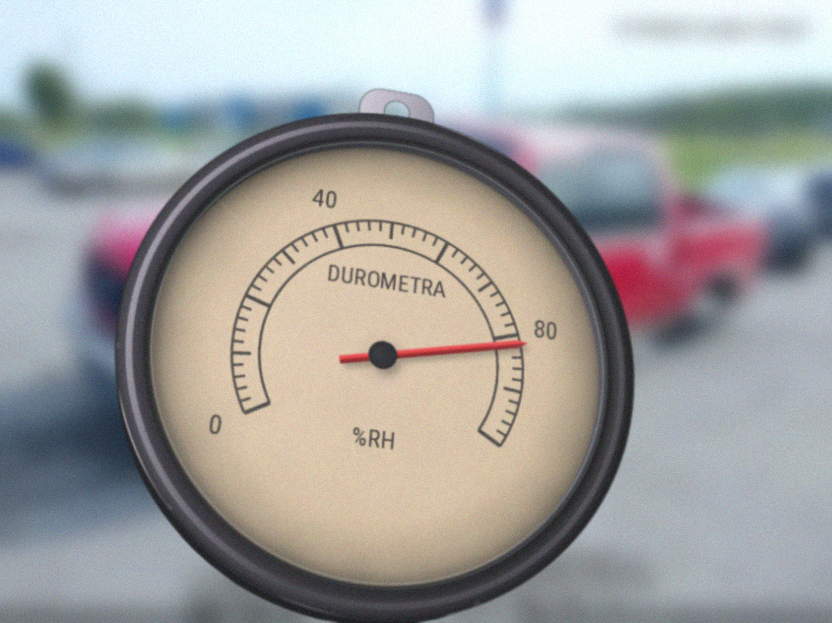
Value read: 82
